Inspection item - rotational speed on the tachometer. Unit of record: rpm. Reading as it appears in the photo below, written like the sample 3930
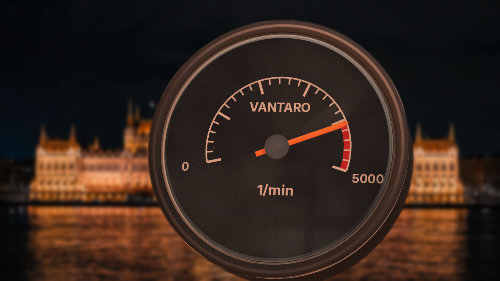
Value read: 4100
